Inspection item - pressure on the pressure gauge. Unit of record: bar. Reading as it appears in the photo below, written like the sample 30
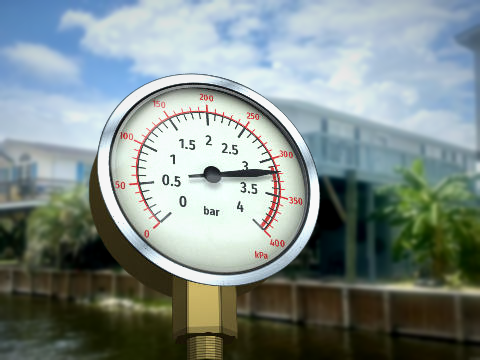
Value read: 3.2
